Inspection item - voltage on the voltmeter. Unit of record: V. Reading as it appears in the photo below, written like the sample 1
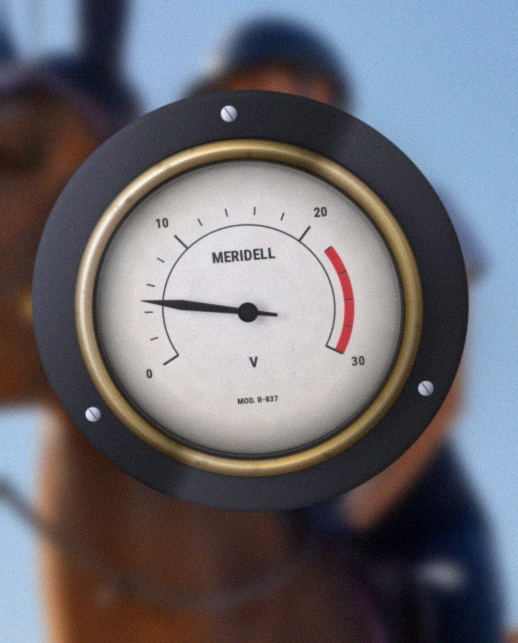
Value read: 5
